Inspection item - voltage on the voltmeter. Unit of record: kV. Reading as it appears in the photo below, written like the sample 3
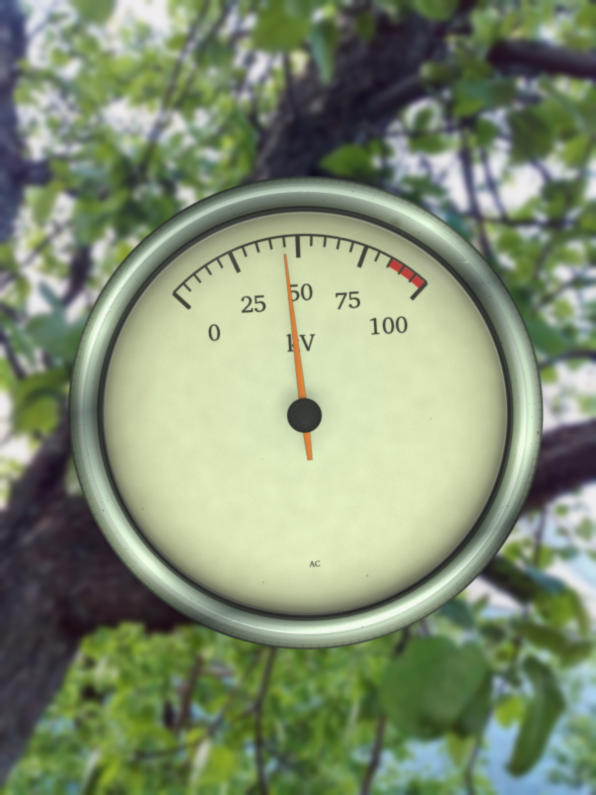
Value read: 45
